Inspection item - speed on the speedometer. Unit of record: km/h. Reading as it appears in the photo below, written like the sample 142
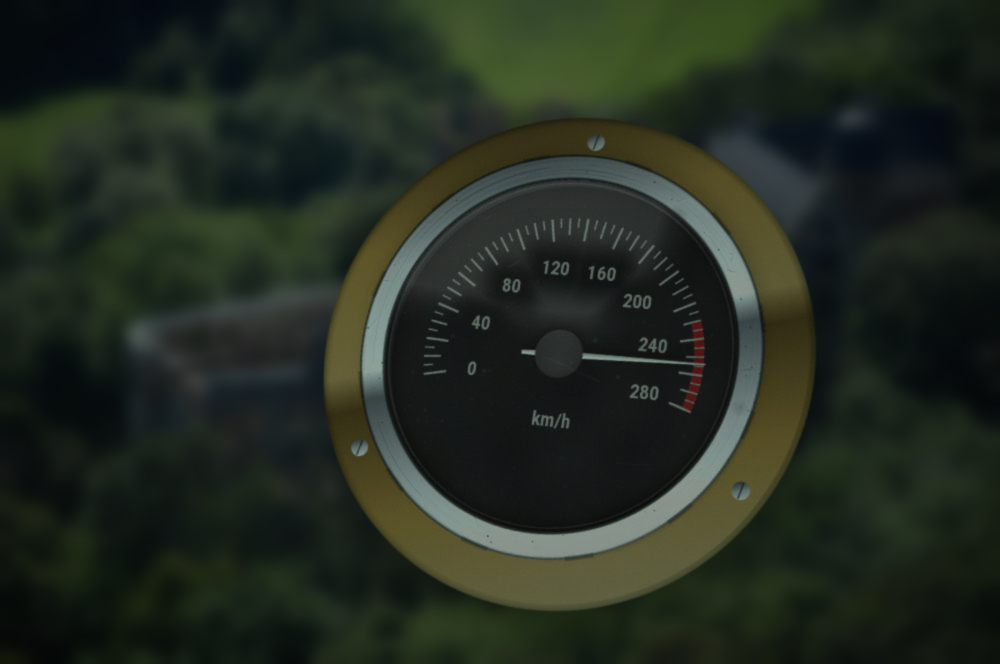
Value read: 255
